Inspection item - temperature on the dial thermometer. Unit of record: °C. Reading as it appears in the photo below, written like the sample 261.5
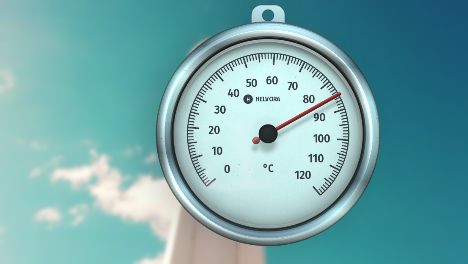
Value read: 85
